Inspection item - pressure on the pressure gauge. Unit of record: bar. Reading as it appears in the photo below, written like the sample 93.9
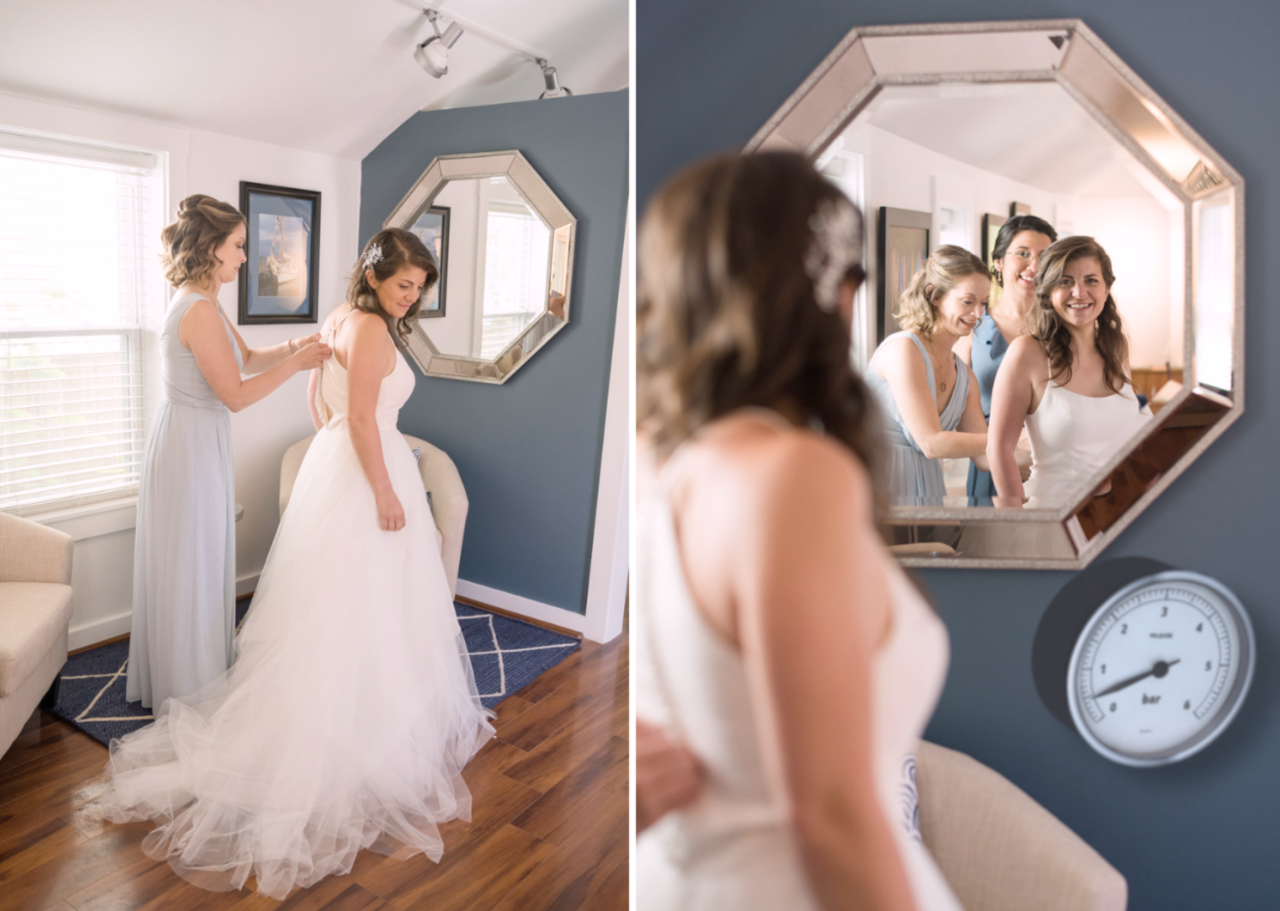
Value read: 0.5
